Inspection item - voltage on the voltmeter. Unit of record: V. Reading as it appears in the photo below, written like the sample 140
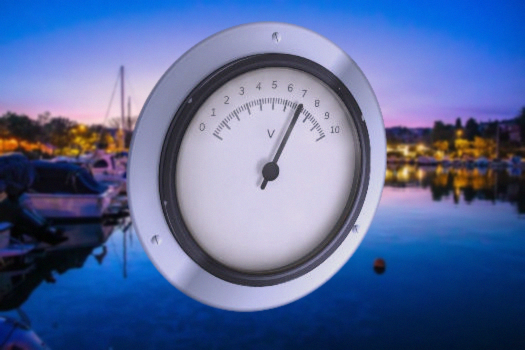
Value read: 7
